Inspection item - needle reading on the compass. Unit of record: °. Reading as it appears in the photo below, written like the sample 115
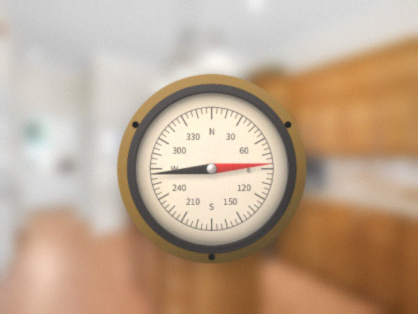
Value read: 85
